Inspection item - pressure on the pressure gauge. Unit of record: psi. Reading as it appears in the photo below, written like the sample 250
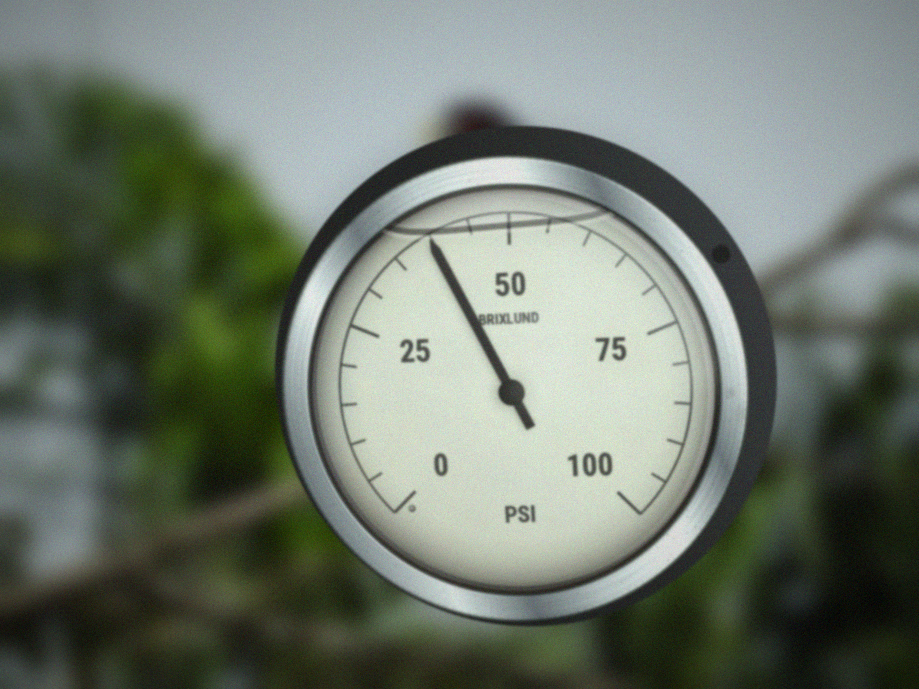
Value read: 40
